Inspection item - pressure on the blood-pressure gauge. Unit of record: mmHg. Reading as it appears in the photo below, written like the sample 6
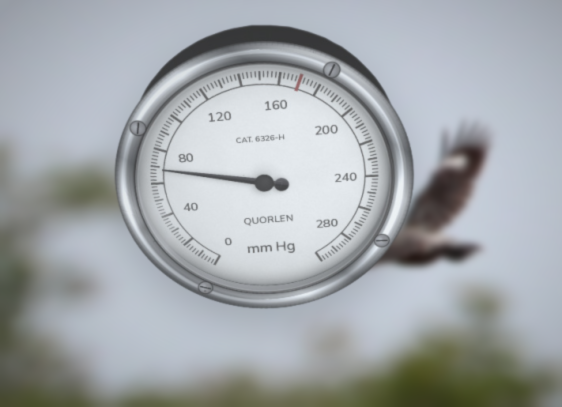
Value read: 70
